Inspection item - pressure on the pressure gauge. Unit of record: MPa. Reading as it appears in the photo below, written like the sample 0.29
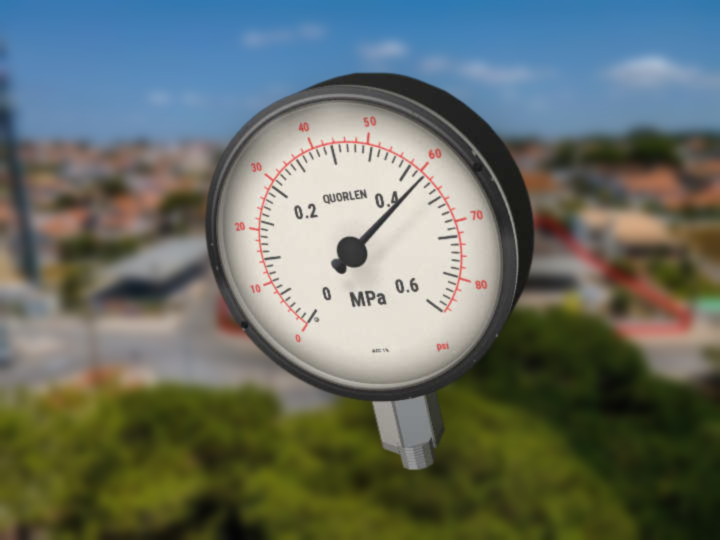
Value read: 0.42
